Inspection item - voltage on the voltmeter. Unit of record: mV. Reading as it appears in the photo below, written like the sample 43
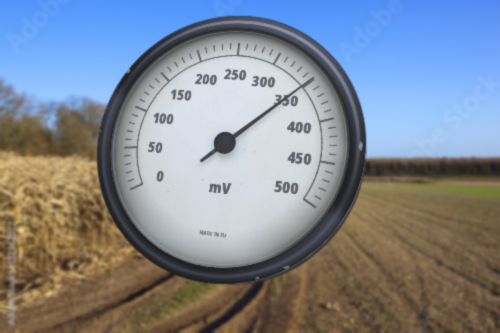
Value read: 350
